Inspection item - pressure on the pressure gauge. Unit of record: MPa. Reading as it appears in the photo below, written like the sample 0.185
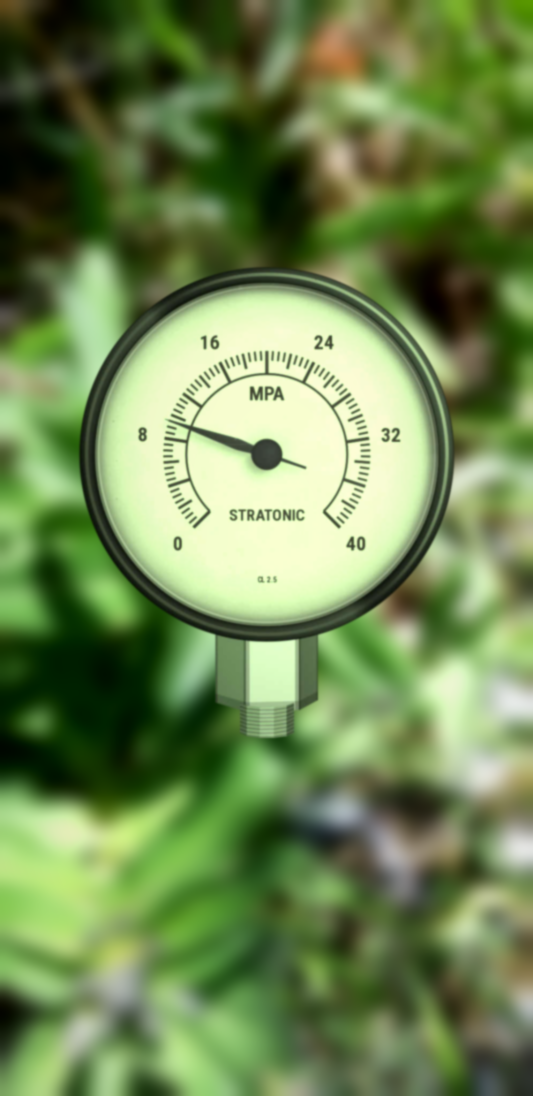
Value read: 9.5
